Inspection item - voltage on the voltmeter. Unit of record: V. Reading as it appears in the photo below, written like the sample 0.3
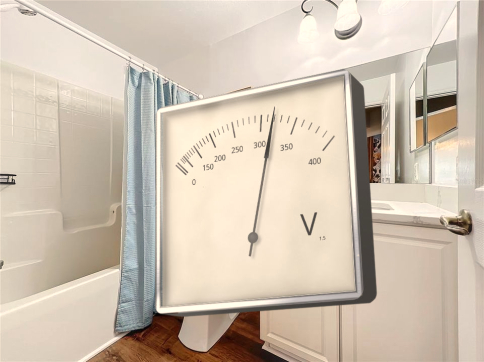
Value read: 320
